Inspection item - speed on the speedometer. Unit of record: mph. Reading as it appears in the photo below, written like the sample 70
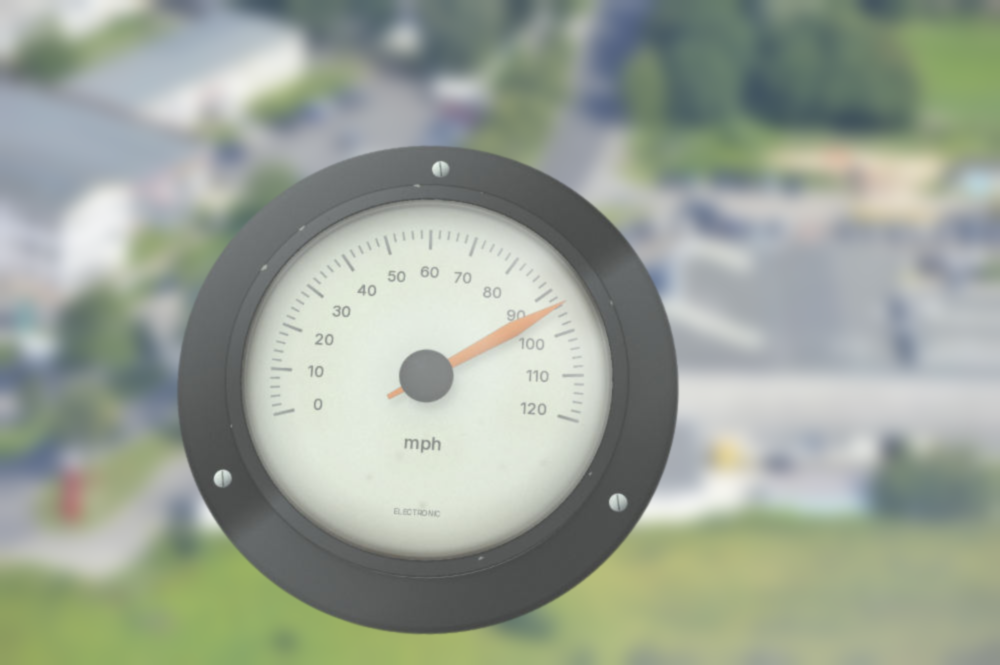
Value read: 94
